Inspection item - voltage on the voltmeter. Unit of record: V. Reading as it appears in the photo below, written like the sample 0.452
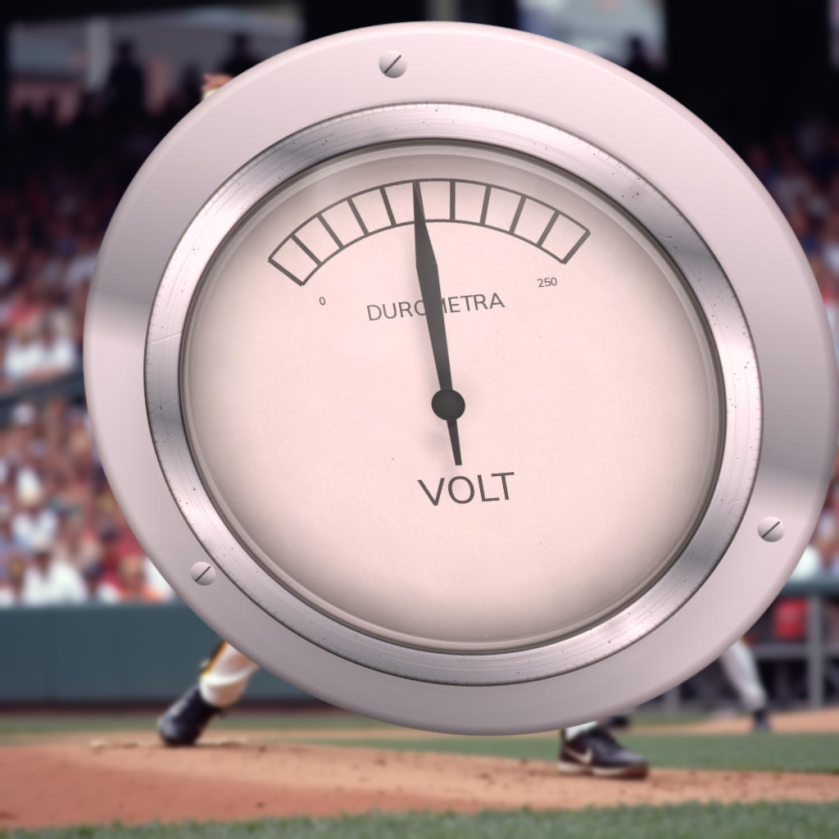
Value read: 125
